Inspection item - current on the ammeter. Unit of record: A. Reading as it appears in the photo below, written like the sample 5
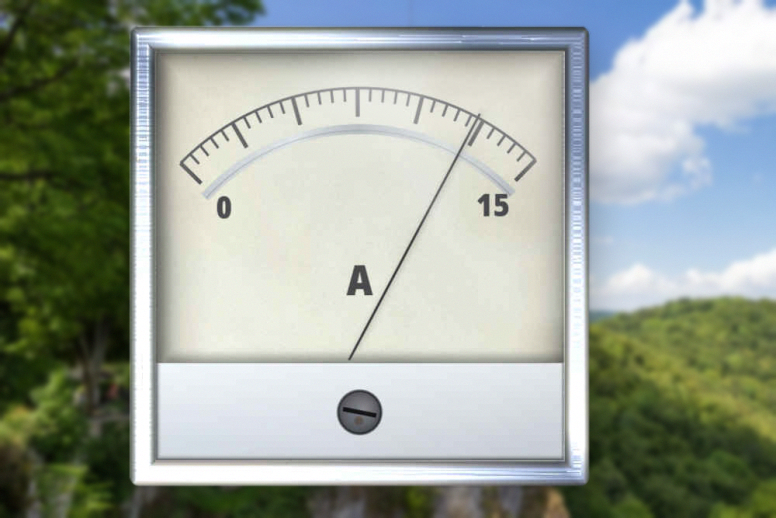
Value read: 12.25
